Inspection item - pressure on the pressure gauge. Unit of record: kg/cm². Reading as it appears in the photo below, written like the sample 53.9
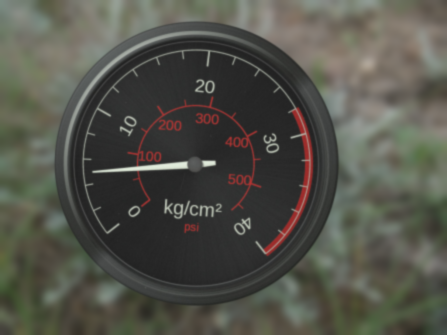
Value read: 5
